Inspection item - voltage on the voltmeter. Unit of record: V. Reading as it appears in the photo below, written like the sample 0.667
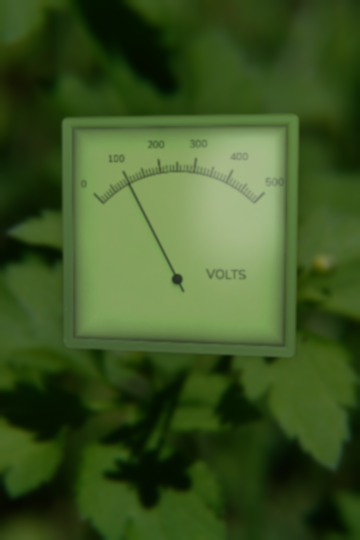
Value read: 100
